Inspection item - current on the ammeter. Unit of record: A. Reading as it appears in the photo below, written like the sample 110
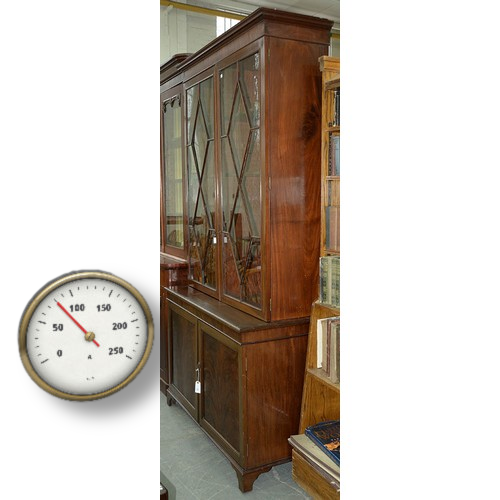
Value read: 80
